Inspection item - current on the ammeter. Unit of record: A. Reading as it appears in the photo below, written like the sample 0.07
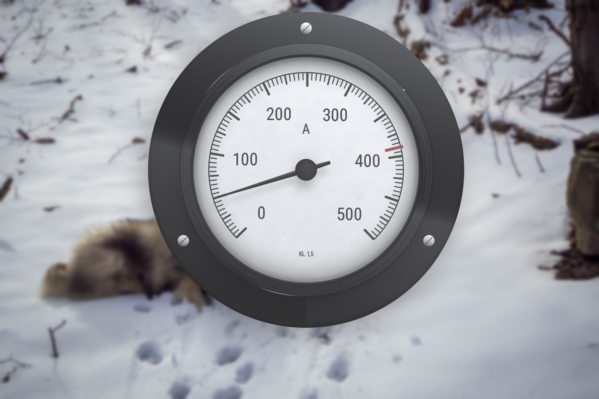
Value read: 50
